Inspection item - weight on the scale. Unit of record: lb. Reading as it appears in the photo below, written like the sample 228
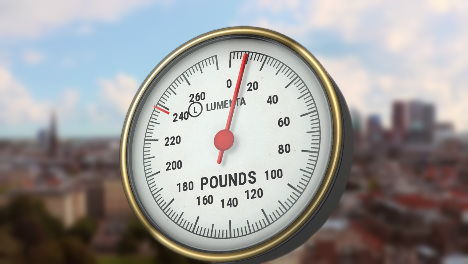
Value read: 10
